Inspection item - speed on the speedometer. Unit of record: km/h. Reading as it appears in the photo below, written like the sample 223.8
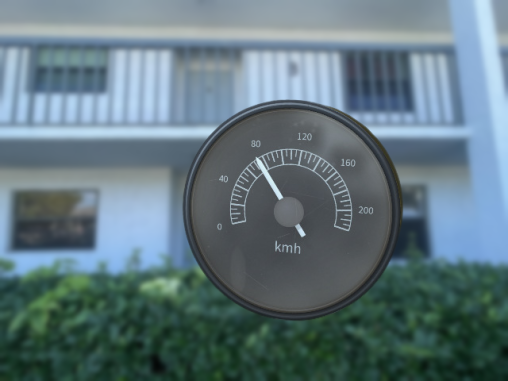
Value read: 75
